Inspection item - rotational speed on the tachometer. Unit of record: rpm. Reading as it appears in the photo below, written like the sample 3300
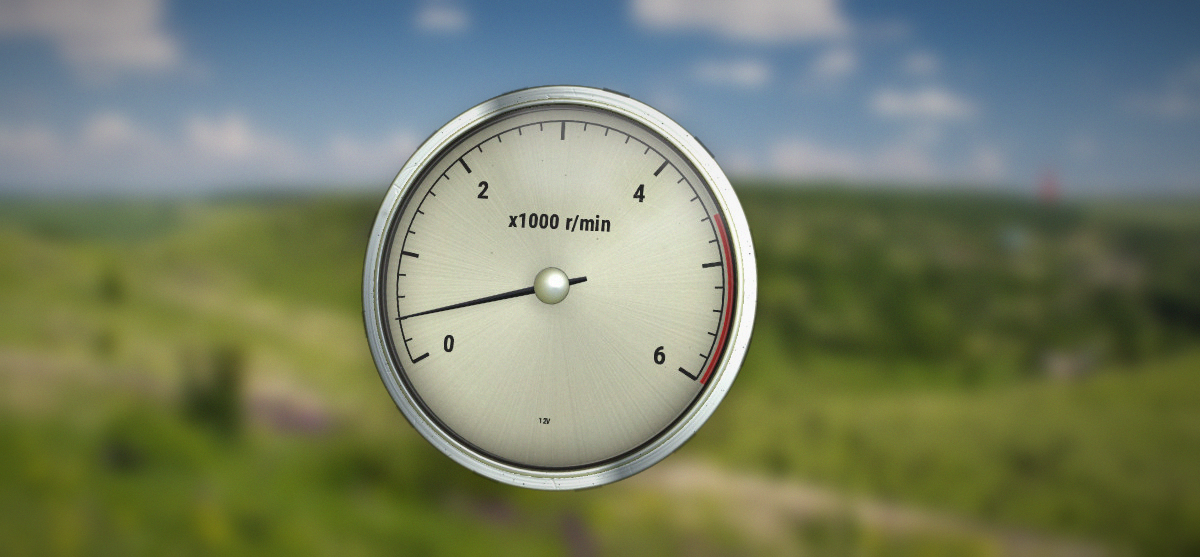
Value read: 400
